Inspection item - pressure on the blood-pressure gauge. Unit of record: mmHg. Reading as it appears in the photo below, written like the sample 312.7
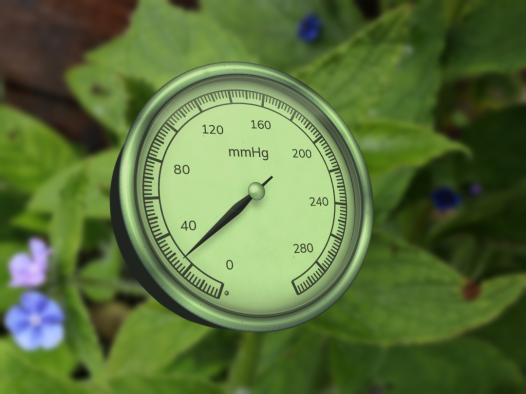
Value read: 26
